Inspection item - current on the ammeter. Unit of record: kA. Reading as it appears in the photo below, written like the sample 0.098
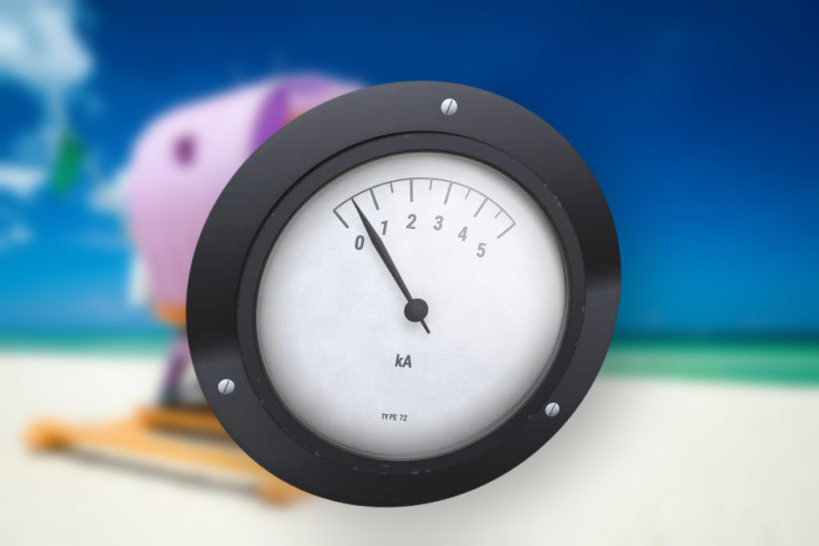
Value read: 0.5
